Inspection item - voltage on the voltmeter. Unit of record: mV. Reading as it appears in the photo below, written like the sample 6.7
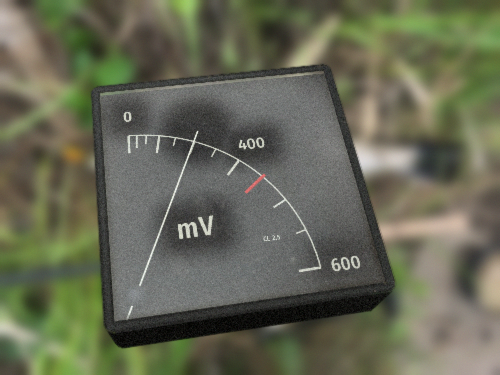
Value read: 300
